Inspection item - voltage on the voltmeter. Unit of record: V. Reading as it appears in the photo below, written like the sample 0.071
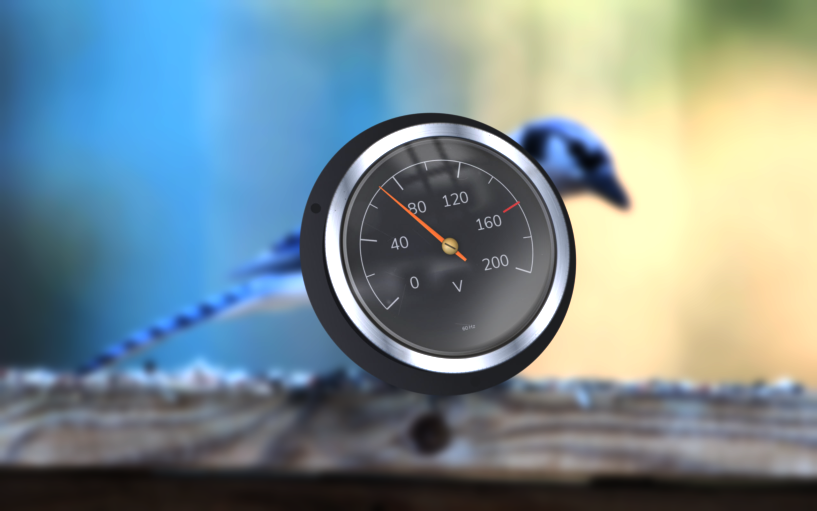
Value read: 70
